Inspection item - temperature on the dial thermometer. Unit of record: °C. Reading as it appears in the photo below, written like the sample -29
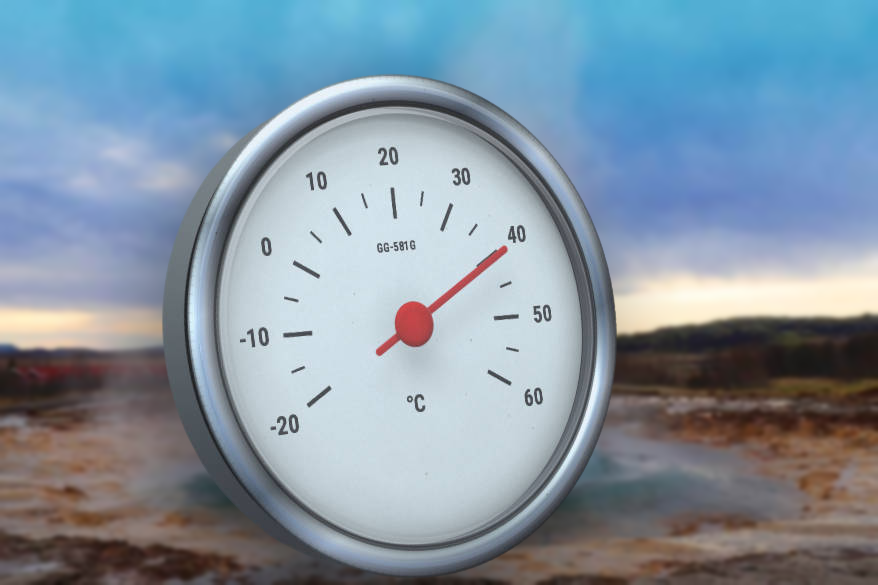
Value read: 40
